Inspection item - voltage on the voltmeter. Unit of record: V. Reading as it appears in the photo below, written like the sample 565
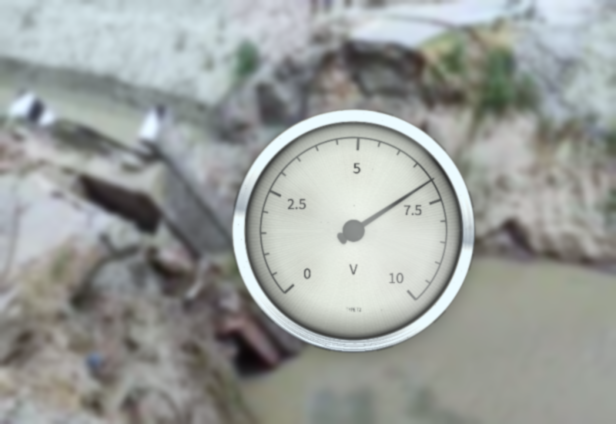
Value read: 7
